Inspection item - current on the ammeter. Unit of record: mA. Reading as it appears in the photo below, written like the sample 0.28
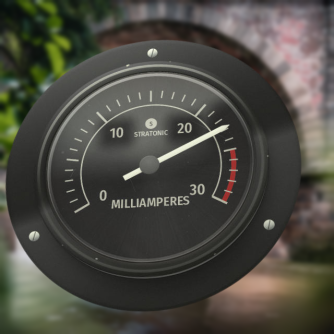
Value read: 23
